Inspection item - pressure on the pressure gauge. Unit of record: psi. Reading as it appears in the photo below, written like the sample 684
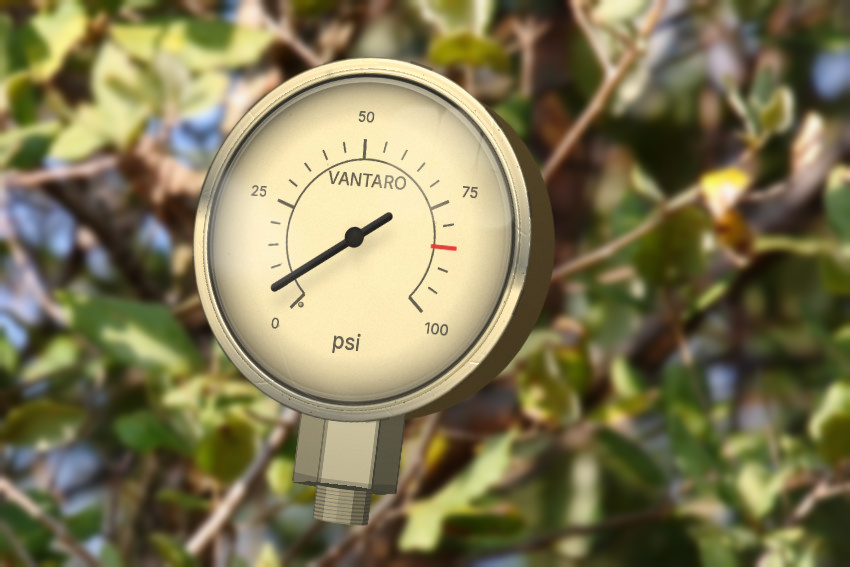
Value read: 5
